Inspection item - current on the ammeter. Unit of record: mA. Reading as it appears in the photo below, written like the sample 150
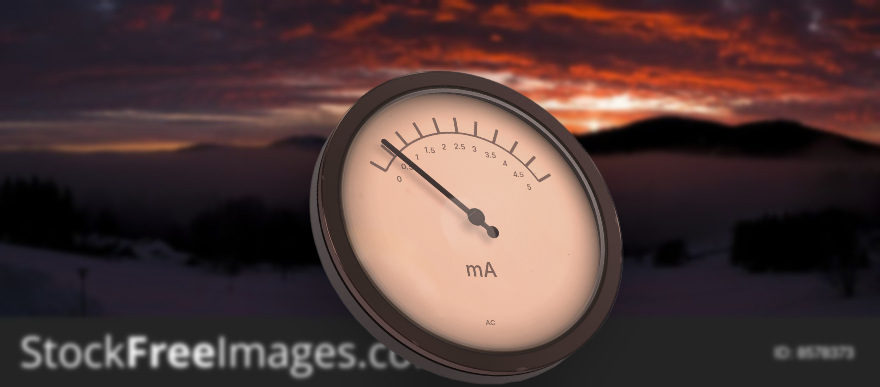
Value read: 0.5
